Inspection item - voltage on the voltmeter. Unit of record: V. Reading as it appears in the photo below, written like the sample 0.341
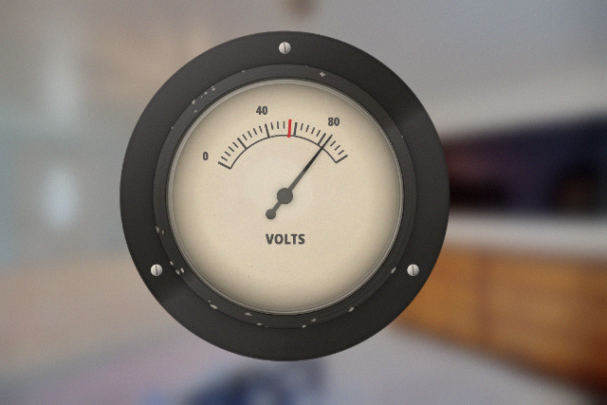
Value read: 84
